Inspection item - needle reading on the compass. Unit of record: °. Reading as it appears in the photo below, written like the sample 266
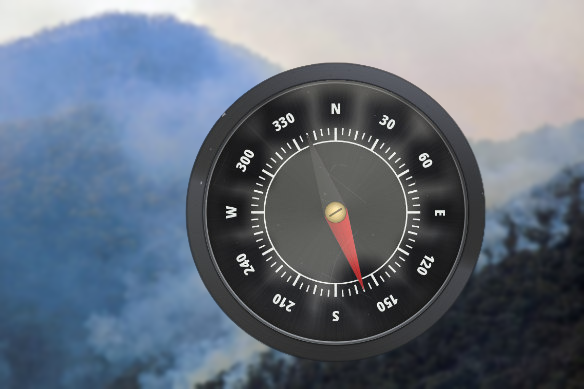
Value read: 160
